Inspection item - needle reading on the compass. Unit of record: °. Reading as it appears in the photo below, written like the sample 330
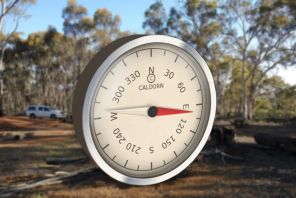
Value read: 97.5
